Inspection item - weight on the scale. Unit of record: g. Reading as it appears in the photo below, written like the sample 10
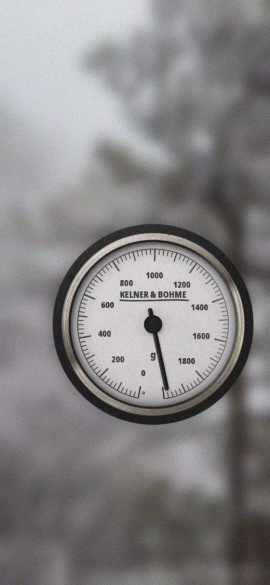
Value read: 1980
